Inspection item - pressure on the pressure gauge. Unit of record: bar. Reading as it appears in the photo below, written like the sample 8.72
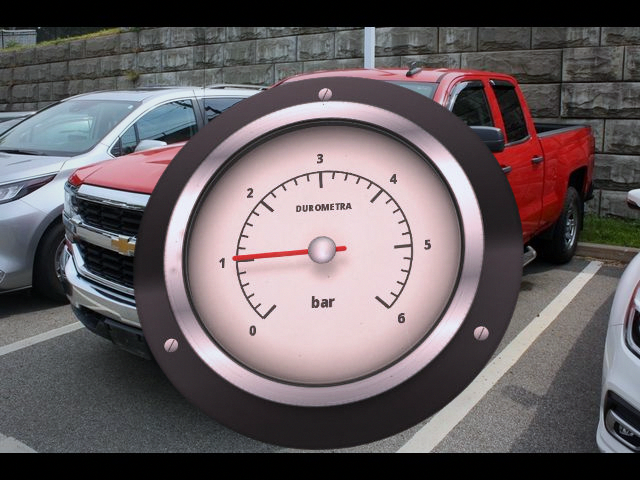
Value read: 1
